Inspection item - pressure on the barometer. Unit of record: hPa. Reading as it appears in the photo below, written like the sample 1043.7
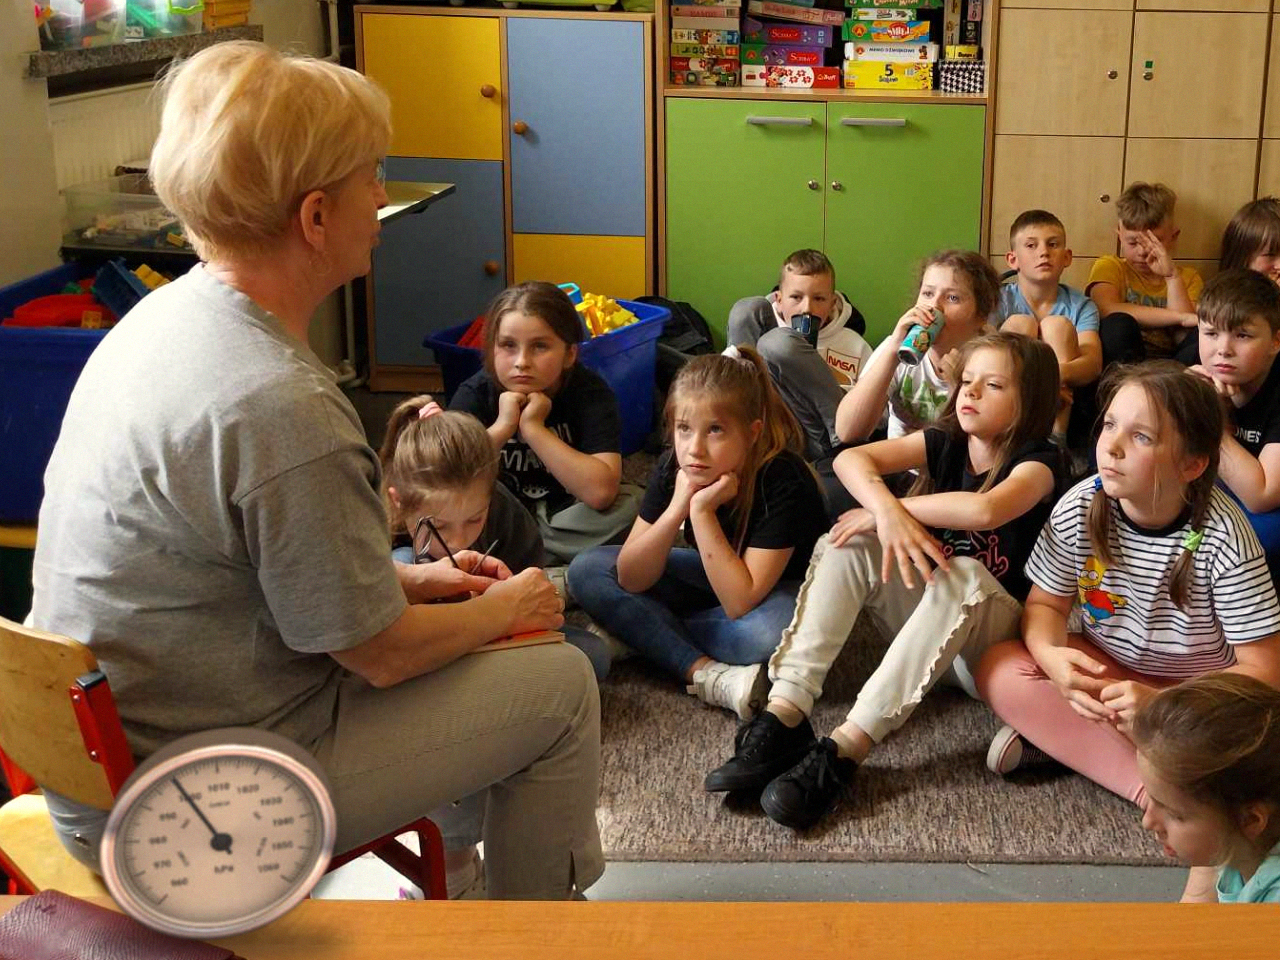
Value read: 1000
